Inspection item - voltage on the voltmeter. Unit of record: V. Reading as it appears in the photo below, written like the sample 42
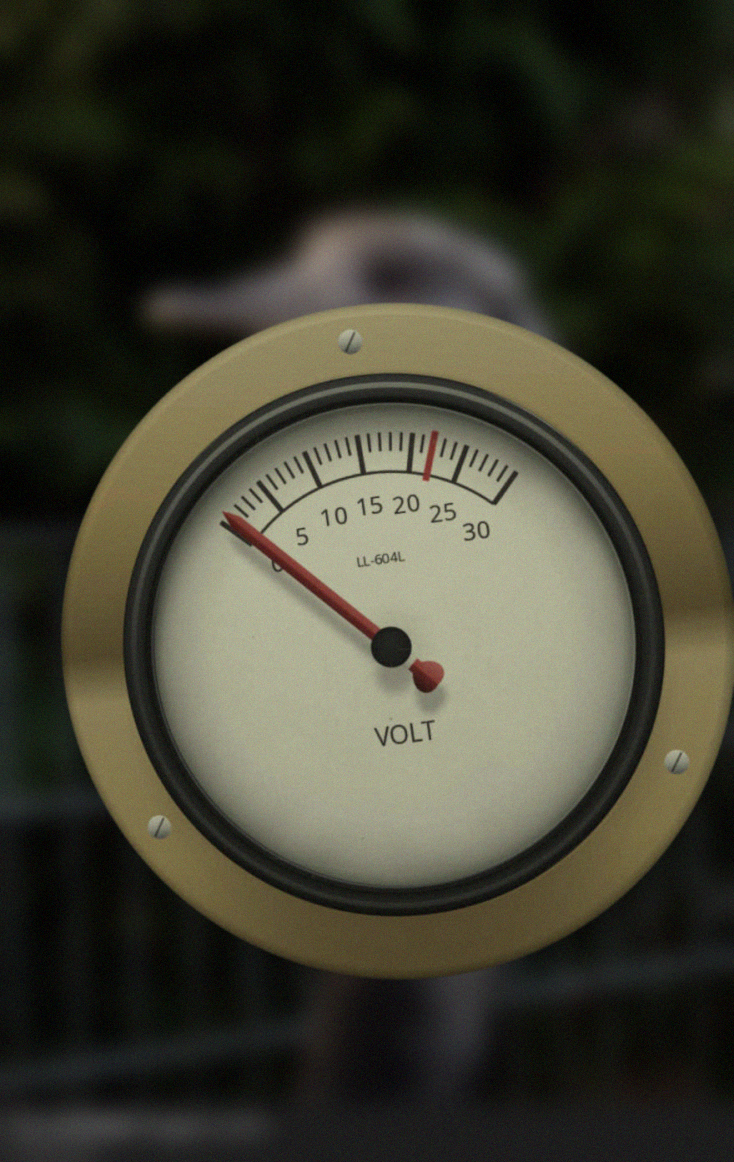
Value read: 1
